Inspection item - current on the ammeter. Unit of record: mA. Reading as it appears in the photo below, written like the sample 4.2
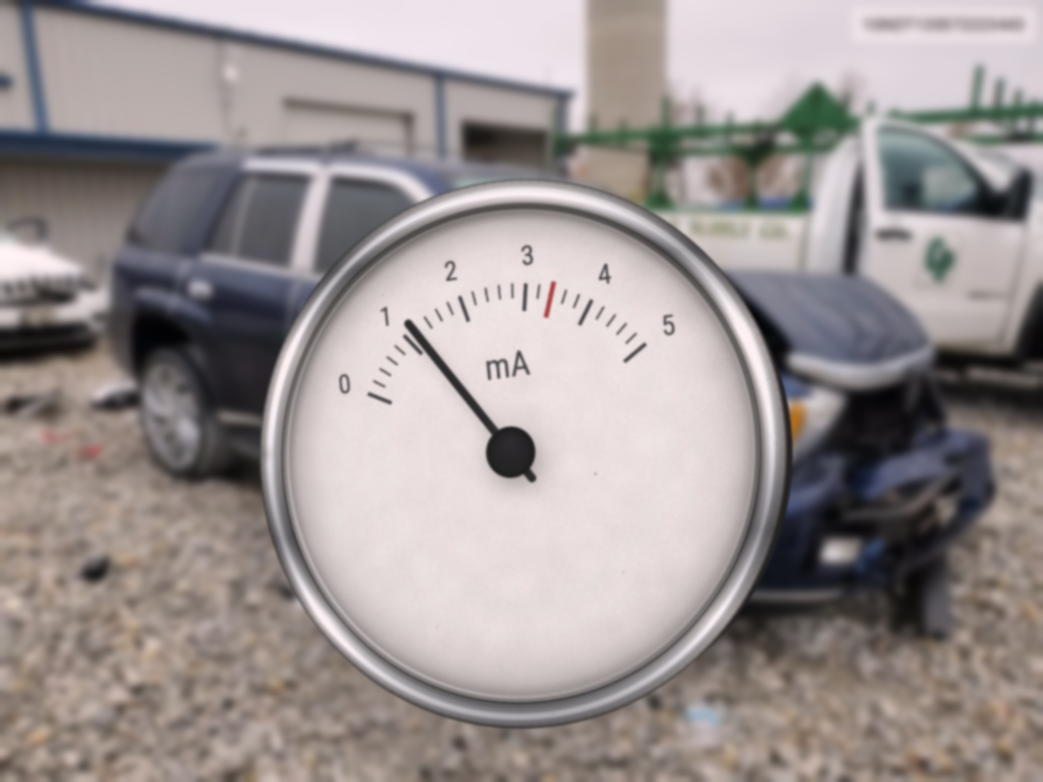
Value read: 1.2
